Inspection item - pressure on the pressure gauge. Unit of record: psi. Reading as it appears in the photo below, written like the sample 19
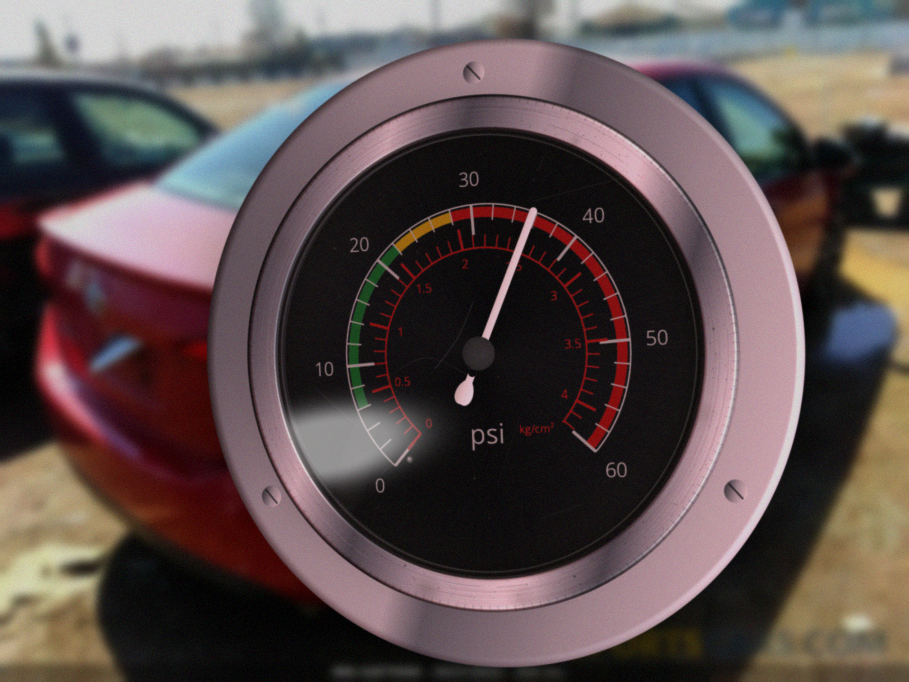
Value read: 36
